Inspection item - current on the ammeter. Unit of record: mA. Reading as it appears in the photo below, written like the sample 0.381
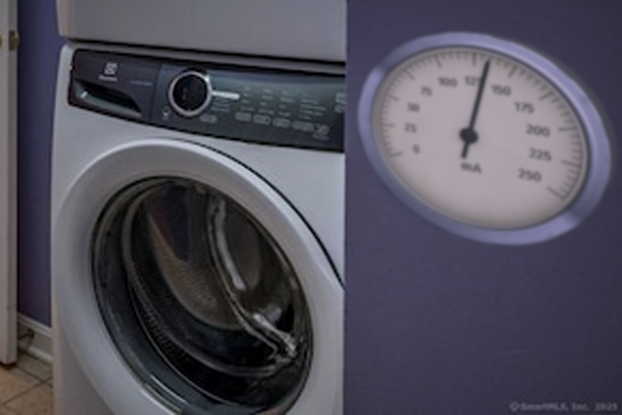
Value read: 135
